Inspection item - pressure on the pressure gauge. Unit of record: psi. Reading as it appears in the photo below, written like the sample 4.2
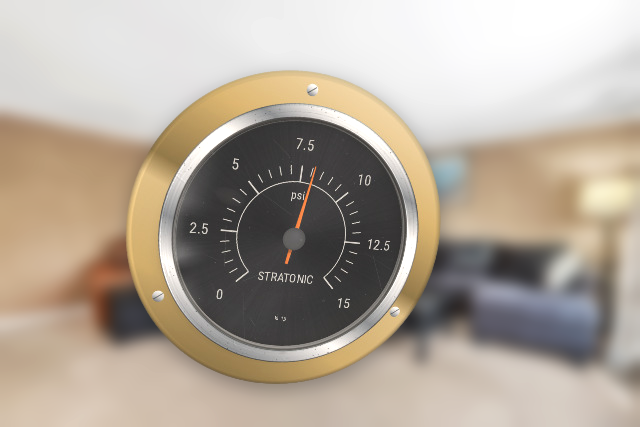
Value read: 8
